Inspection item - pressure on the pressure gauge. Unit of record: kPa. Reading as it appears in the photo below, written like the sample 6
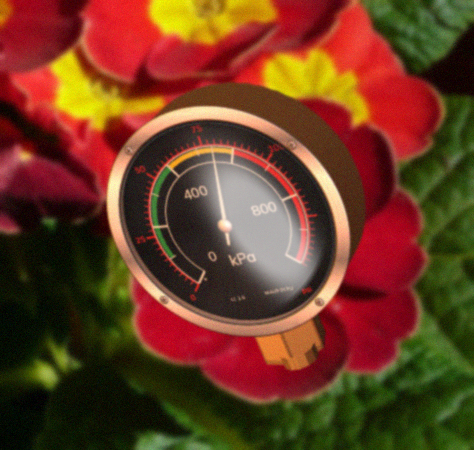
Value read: 550
